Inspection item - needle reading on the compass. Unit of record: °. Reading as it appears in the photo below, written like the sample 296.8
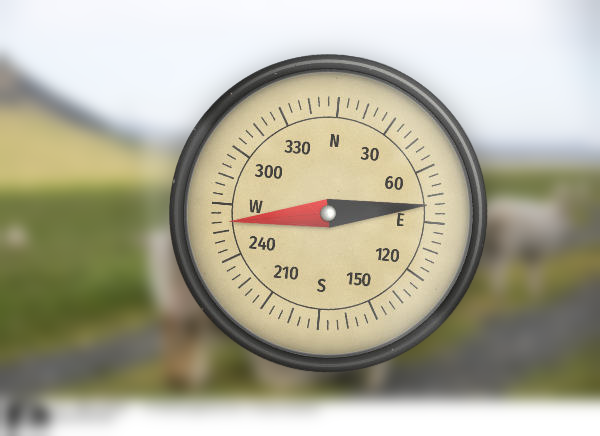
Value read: 260
